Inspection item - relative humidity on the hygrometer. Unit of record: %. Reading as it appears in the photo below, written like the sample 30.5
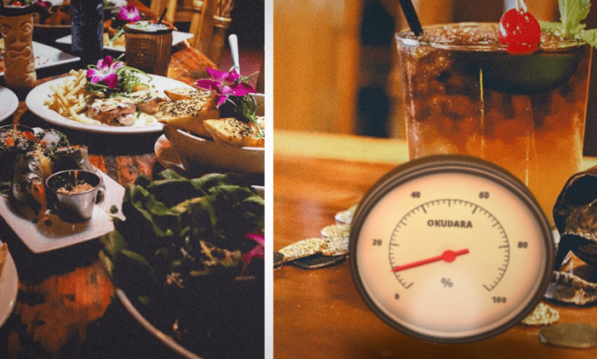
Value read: 10
